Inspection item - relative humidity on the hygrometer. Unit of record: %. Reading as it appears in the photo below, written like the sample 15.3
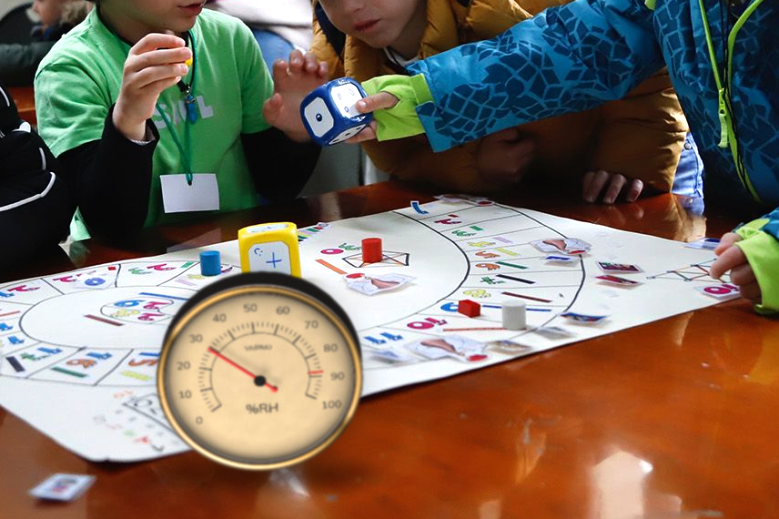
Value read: 30
